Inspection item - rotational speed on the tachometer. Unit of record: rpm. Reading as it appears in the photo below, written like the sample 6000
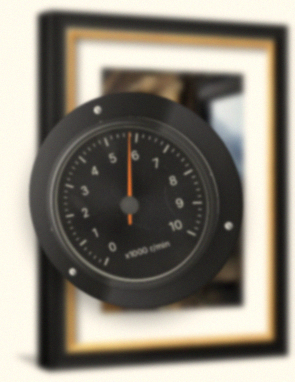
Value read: 5800
